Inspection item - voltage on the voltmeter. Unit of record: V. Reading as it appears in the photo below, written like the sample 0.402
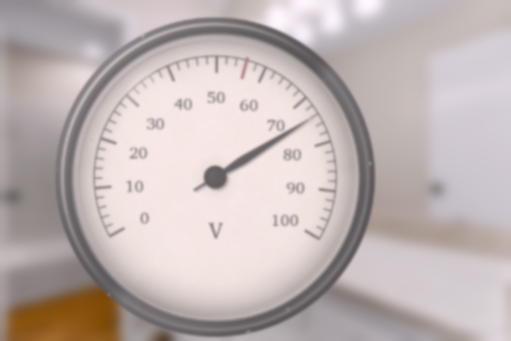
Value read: 74
